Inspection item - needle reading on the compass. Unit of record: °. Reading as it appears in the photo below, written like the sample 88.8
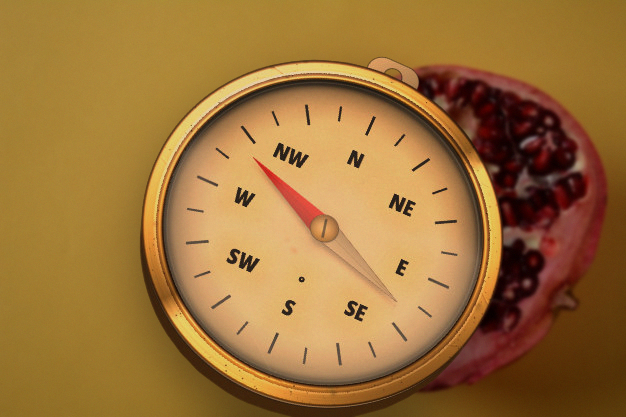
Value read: 292.5
